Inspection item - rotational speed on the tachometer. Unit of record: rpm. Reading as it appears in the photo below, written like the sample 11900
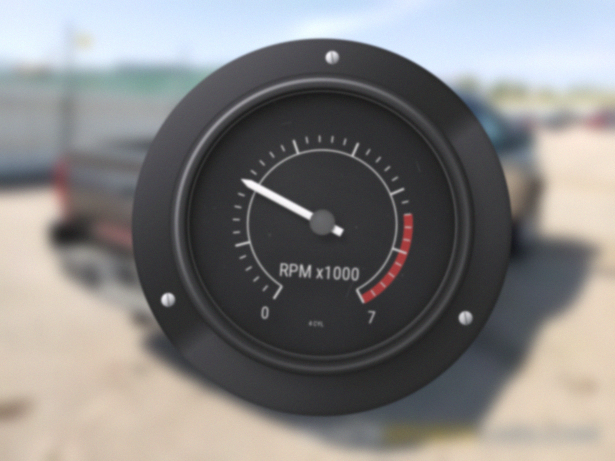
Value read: 2000
